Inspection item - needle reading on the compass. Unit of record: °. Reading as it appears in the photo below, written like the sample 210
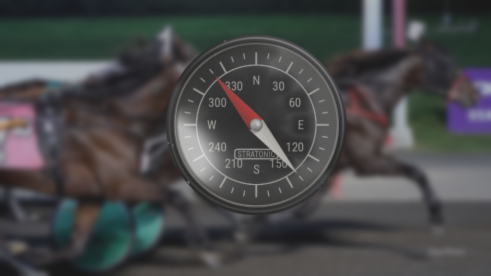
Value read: 320
